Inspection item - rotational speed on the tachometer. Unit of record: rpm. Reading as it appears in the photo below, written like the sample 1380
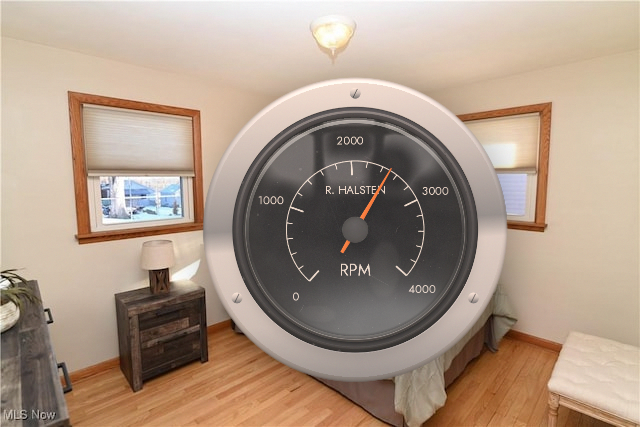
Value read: 2500
